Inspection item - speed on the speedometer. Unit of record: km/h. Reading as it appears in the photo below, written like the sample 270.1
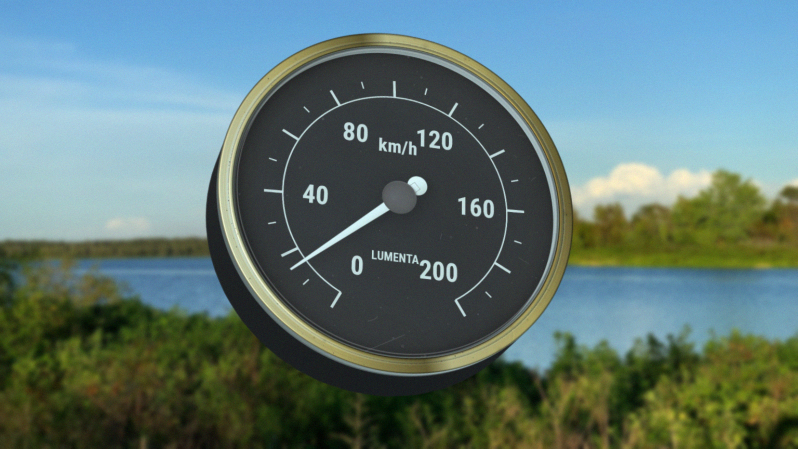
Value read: 15
